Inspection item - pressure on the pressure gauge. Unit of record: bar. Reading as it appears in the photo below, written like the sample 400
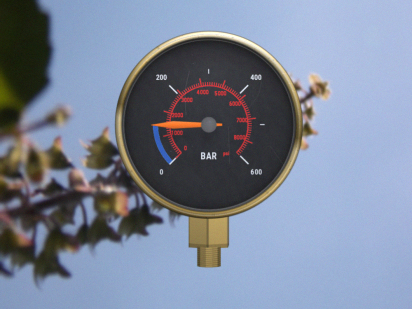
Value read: 100
